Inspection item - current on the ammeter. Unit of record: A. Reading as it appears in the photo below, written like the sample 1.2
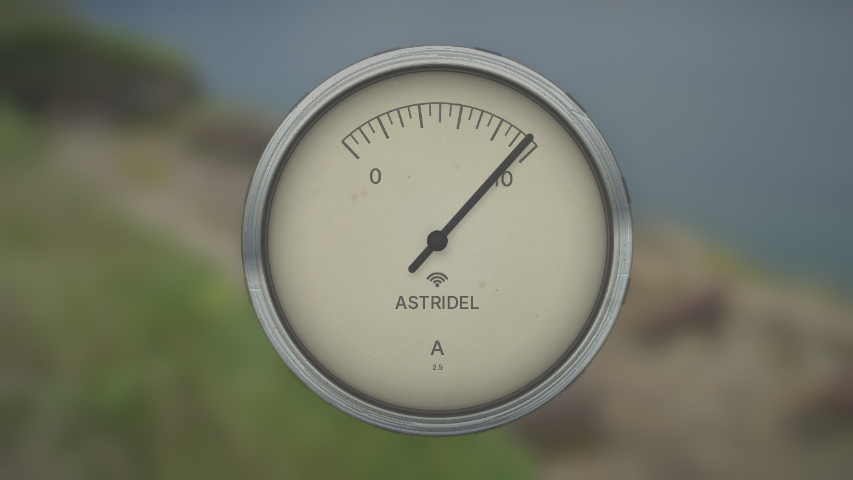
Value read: 9.5
